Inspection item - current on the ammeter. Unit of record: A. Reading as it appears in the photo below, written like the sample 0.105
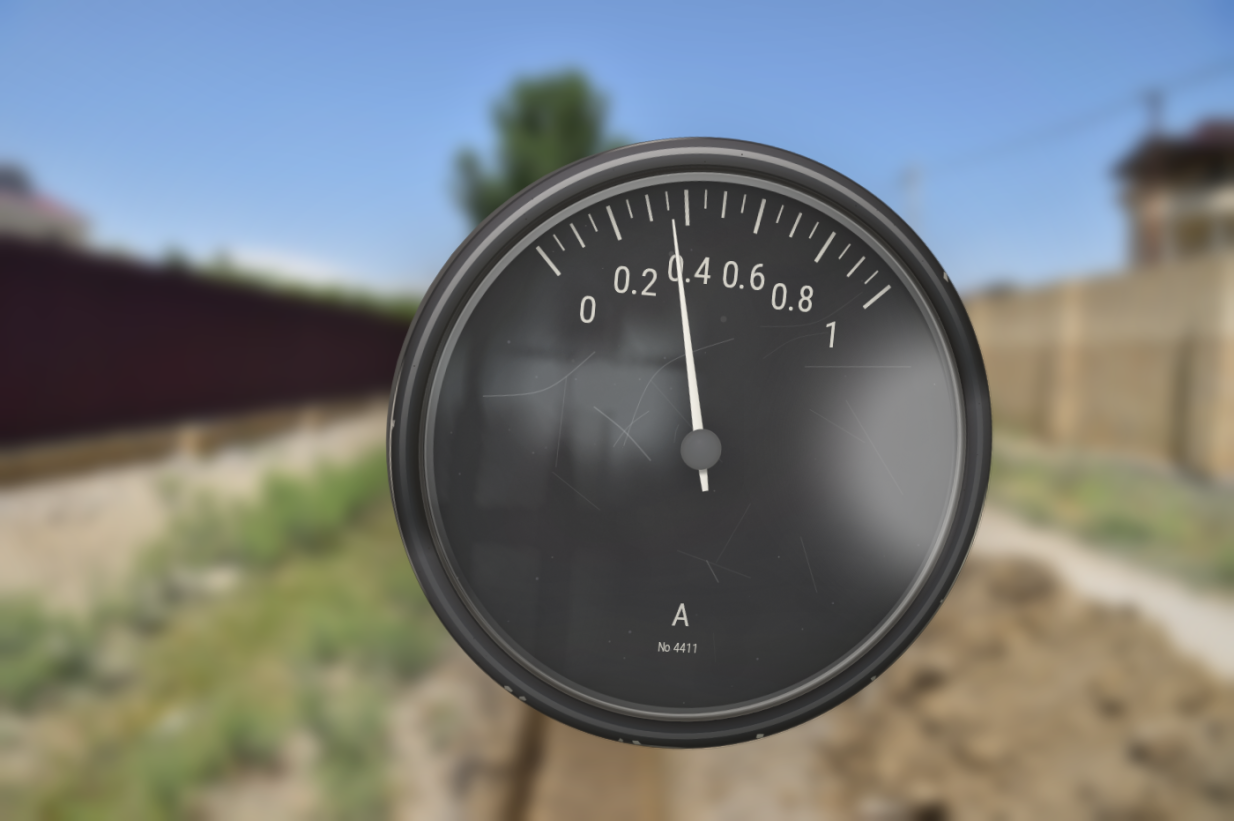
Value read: 0.35
